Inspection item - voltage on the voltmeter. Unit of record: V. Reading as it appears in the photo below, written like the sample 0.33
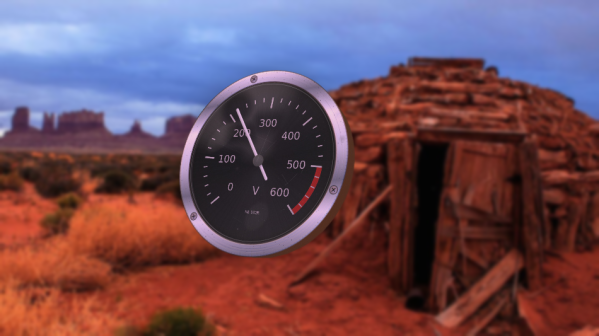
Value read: 220
